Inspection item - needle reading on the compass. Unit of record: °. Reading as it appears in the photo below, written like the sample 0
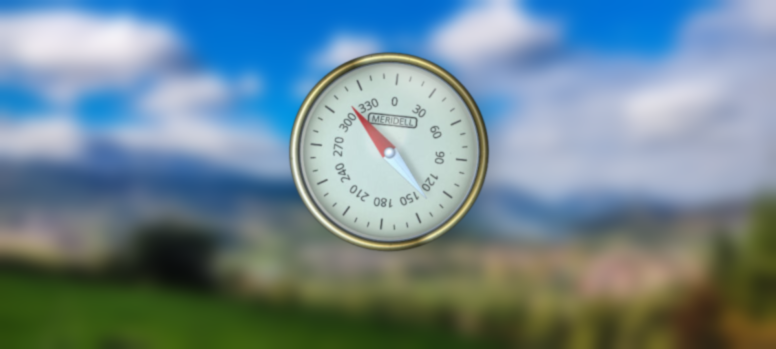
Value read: 315
